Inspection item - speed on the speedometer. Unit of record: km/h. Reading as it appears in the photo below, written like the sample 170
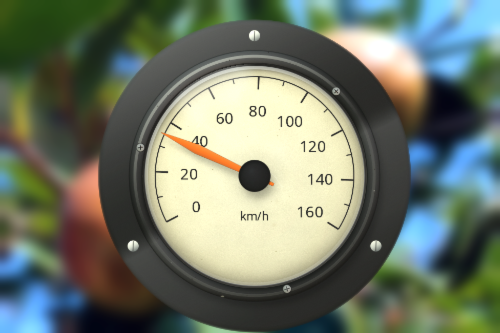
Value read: 35
